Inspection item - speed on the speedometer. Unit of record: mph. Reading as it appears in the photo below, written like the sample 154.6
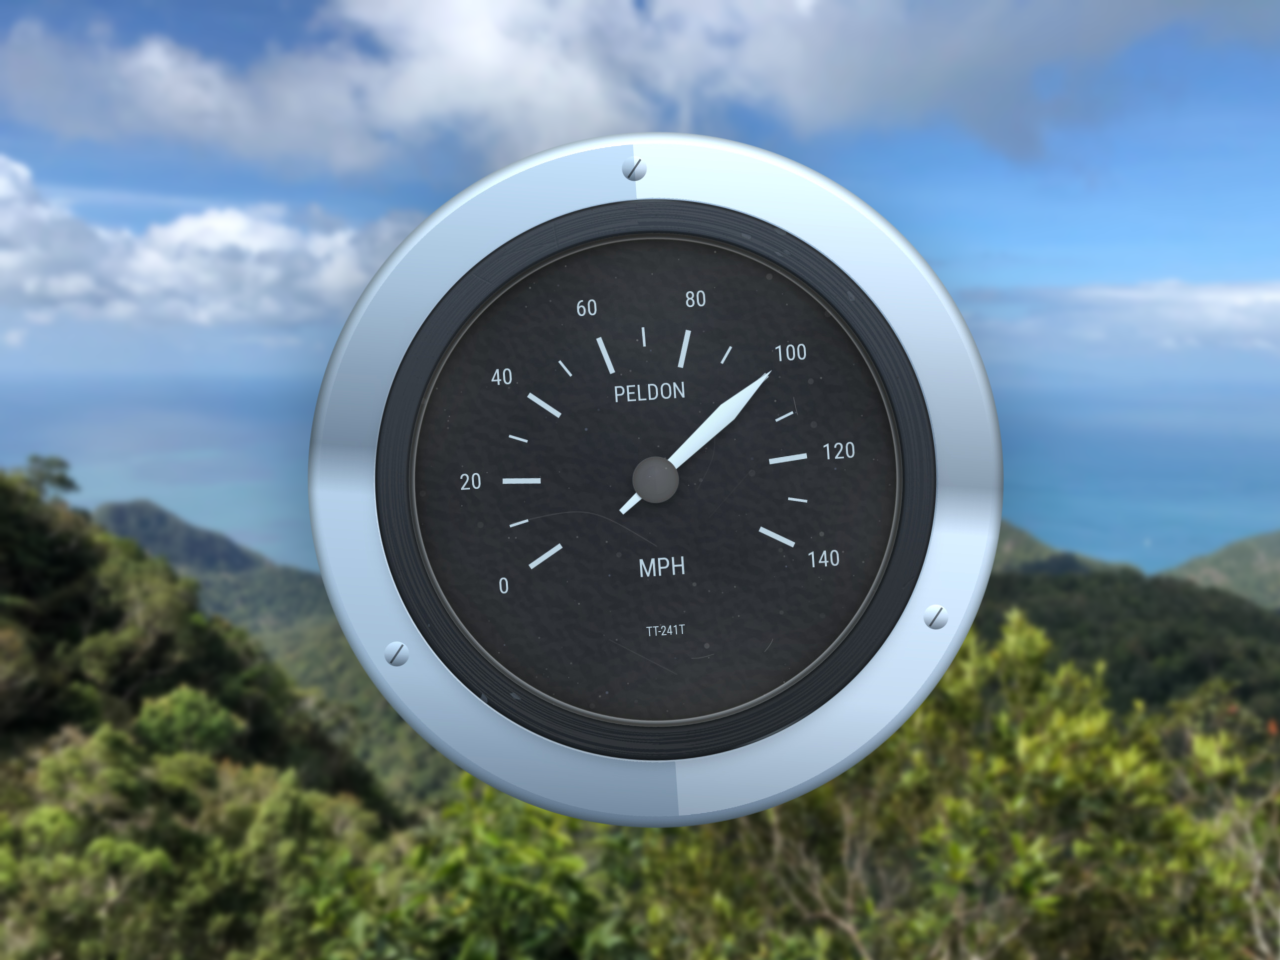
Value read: 100
